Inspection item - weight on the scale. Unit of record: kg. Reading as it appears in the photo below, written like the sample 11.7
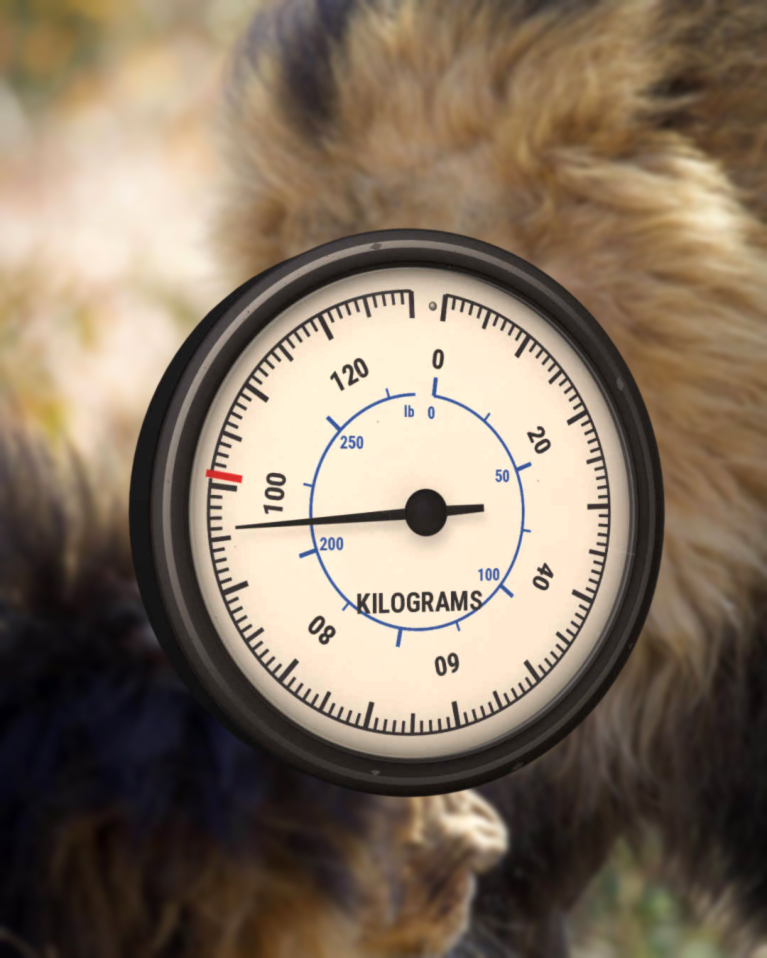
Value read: 96
